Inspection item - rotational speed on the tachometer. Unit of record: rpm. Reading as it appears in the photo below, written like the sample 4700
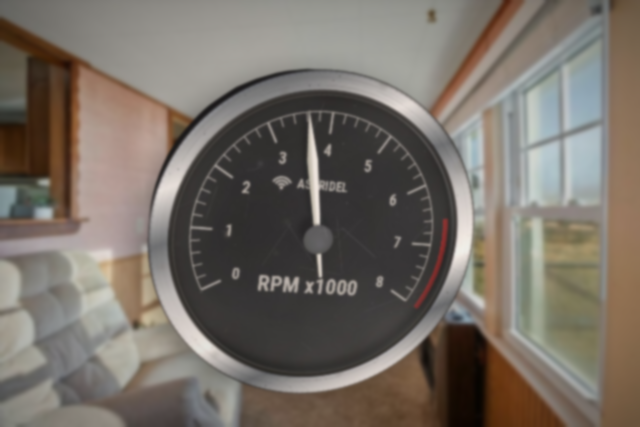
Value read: 3600
